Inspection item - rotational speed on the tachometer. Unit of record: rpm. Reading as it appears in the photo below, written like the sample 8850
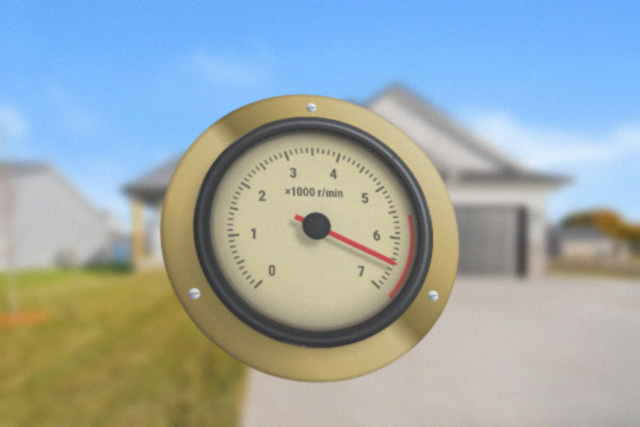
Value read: 6500
